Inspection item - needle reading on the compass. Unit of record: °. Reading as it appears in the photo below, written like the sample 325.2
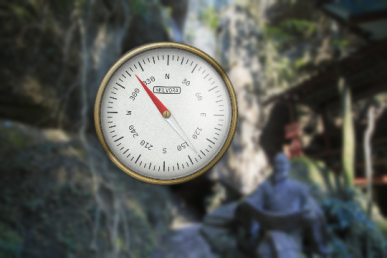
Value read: 320
